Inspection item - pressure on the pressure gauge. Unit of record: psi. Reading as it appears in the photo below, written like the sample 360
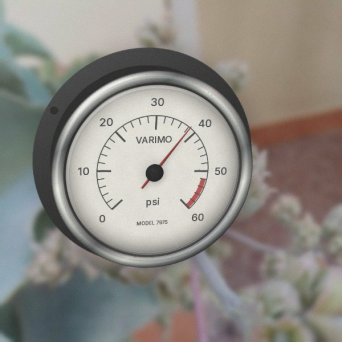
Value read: 38
